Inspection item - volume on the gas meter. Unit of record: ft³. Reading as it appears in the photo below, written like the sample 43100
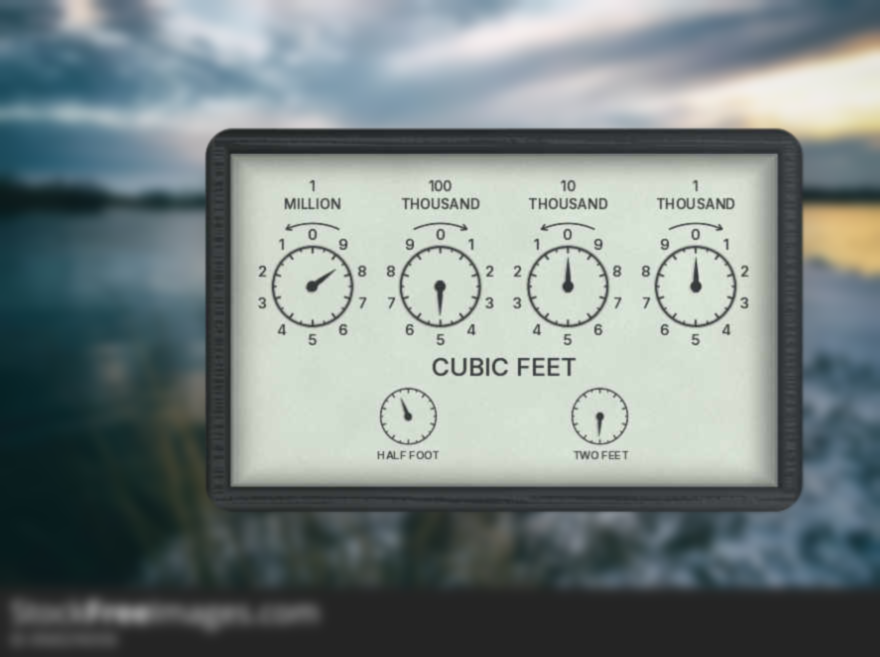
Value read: 850000
